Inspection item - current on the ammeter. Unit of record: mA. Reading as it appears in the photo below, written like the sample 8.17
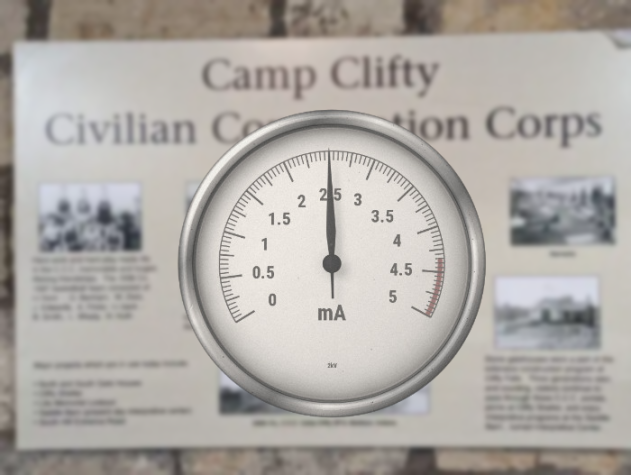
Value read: 2.5
